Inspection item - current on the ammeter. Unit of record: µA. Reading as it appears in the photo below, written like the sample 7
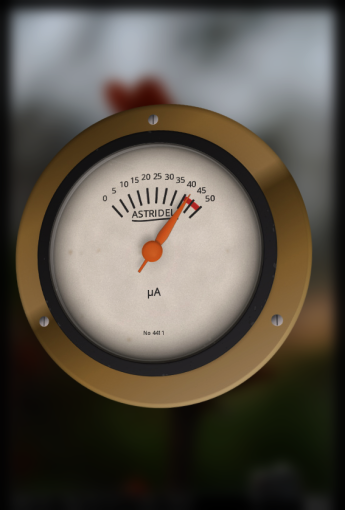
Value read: 42.5
